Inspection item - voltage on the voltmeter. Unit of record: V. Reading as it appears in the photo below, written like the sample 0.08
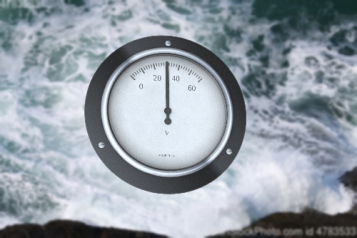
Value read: 30
